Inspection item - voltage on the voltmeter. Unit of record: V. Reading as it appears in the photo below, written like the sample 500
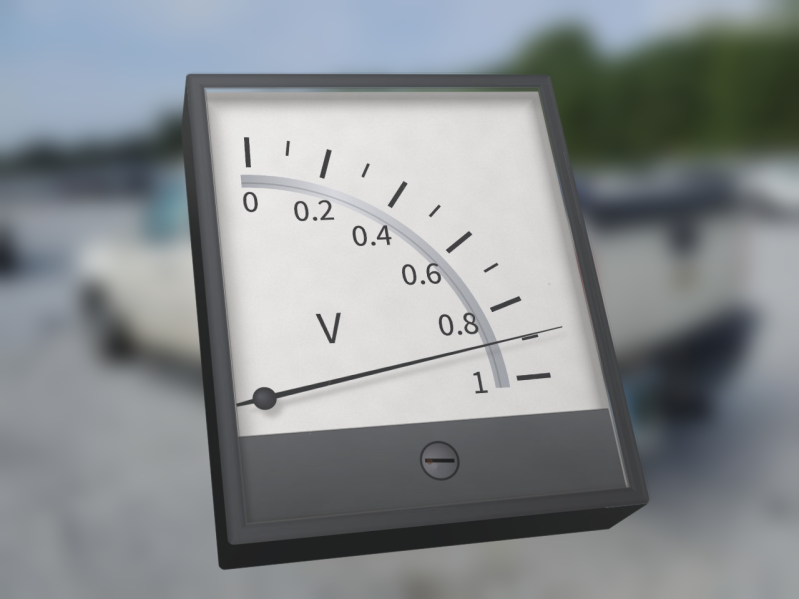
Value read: 0.9
